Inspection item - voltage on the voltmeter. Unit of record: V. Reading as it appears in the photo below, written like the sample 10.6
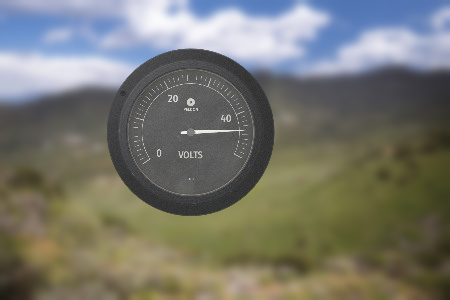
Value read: 44
